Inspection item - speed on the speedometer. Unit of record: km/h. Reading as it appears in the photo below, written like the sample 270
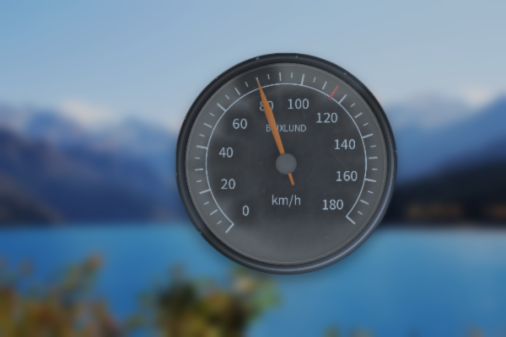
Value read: 80
